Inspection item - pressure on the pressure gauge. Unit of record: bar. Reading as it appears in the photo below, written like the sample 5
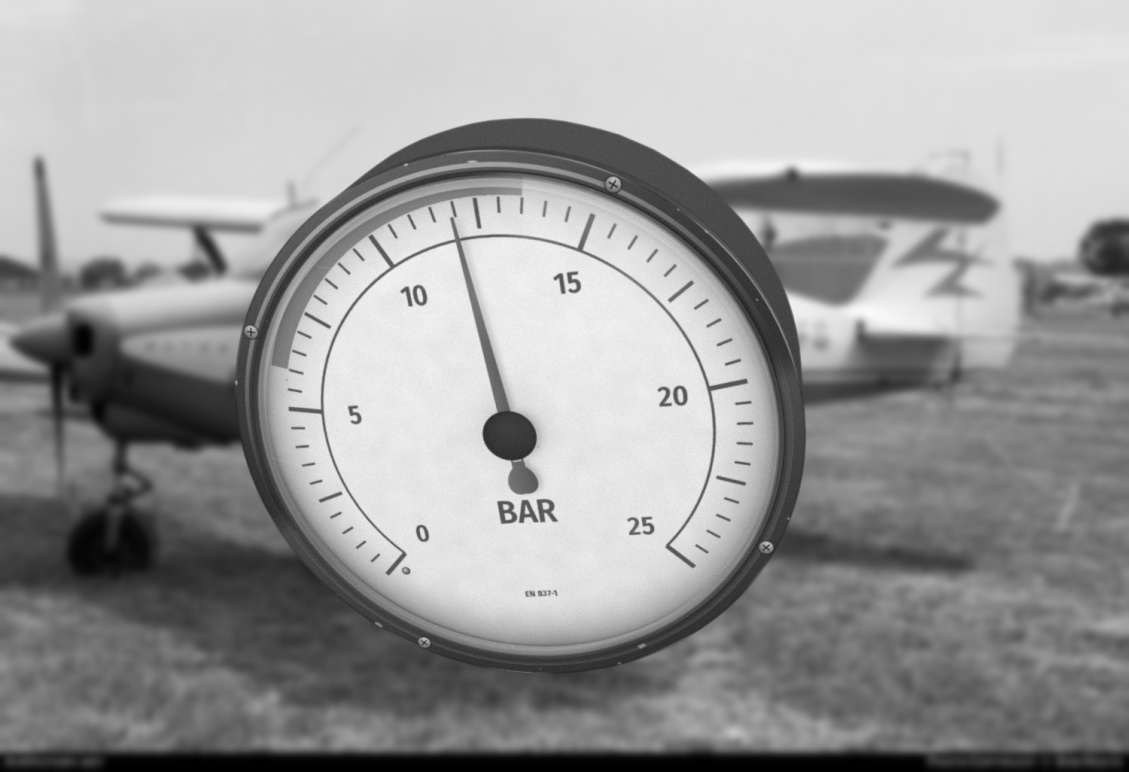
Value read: 12
